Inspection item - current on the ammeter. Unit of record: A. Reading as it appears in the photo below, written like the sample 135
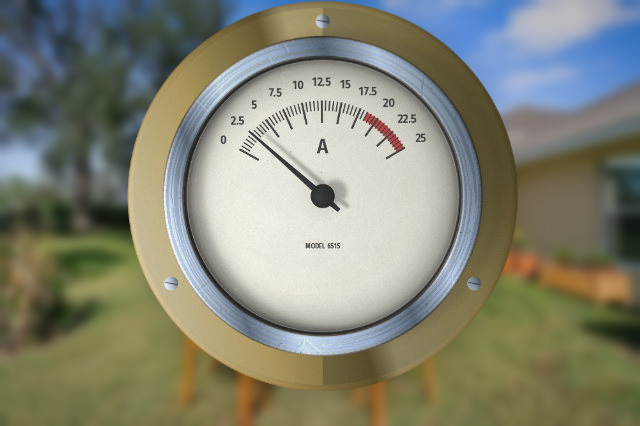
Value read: 2.5
